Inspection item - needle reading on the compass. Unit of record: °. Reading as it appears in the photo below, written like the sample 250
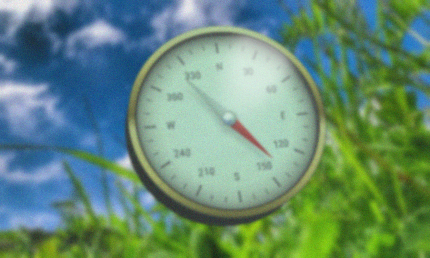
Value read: 140
